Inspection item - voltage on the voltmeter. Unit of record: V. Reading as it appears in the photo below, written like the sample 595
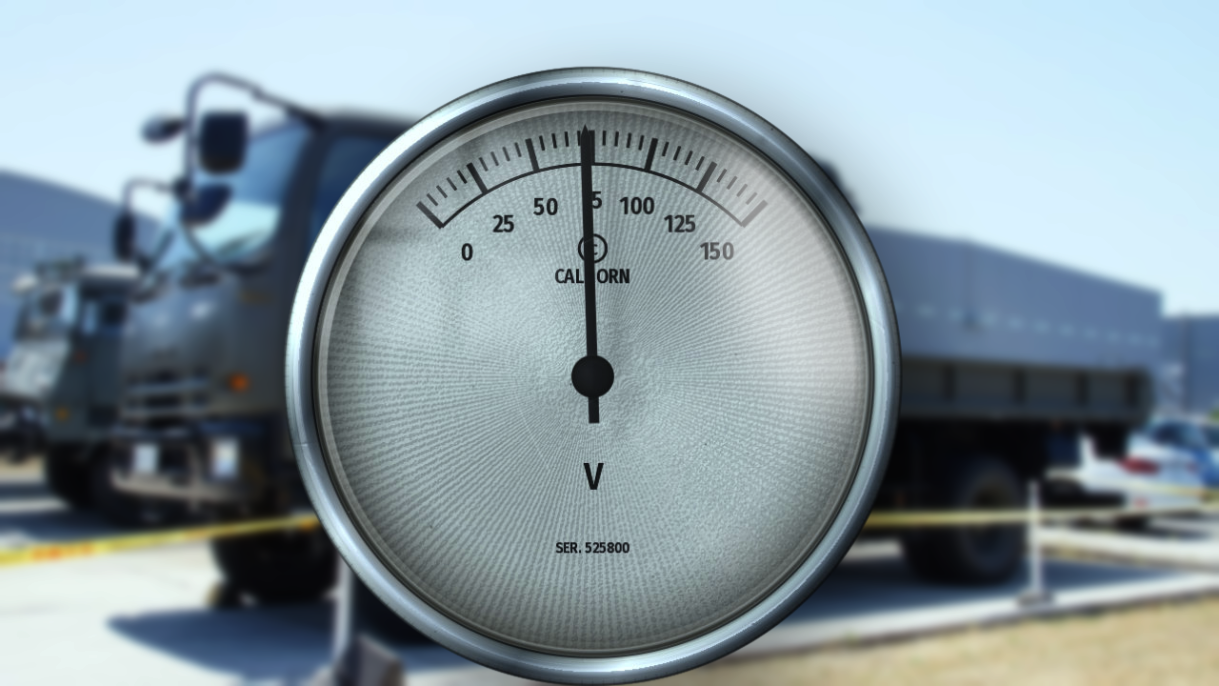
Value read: 72.5
